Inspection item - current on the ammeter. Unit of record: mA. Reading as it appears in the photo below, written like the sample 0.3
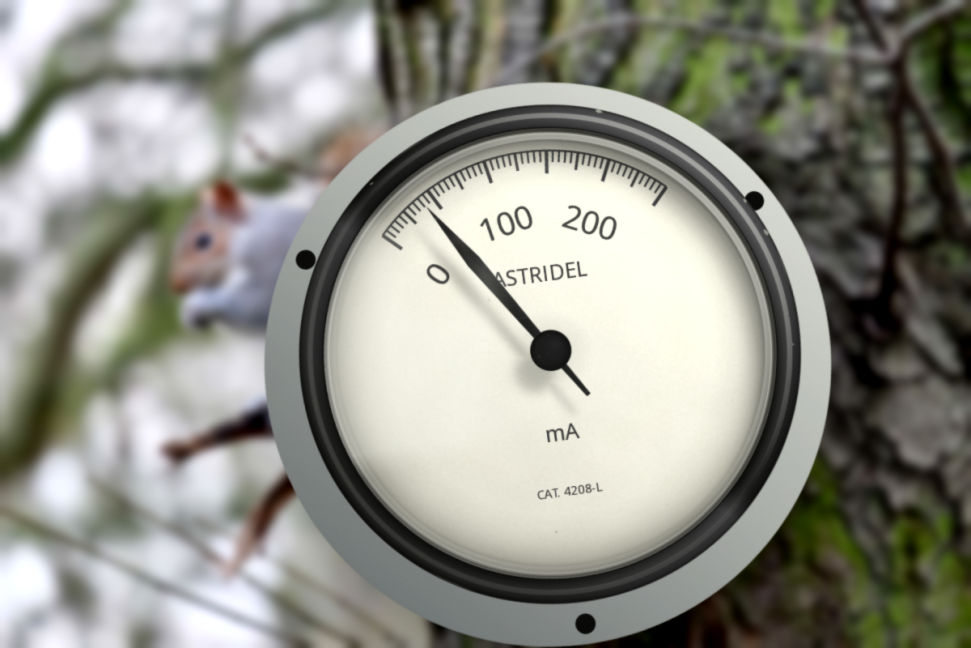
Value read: 40
